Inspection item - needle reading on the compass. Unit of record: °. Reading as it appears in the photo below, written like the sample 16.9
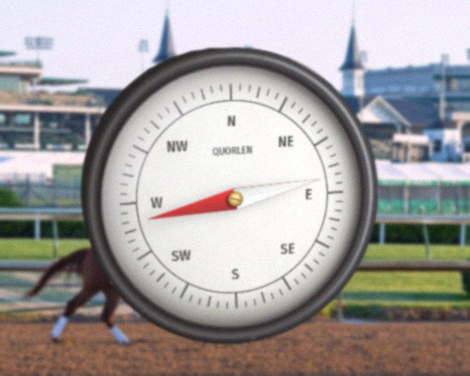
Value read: 260
